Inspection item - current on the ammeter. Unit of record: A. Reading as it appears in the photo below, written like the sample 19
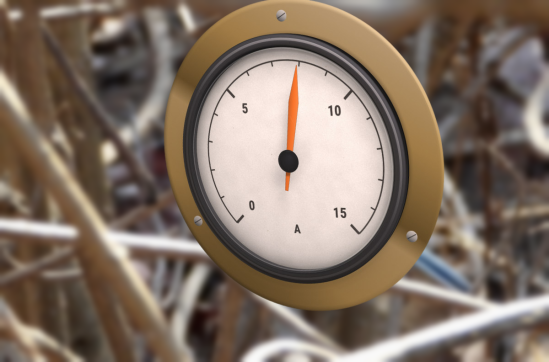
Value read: 8
